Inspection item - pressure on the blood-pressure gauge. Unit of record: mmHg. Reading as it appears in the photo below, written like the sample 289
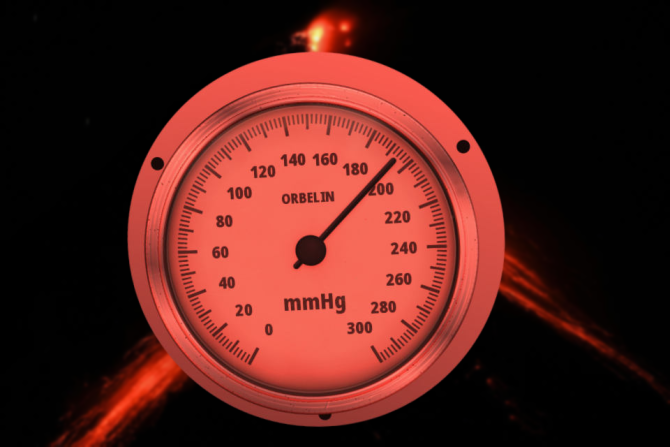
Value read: 194
